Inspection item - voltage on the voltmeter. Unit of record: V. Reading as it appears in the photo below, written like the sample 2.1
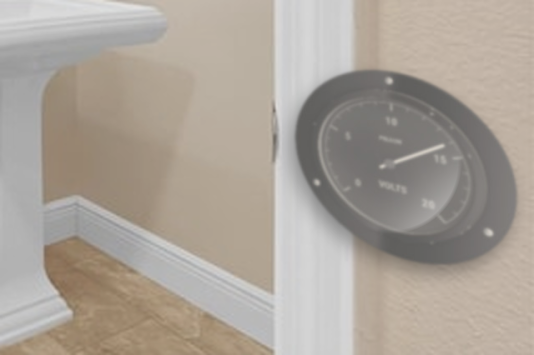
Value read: 14
